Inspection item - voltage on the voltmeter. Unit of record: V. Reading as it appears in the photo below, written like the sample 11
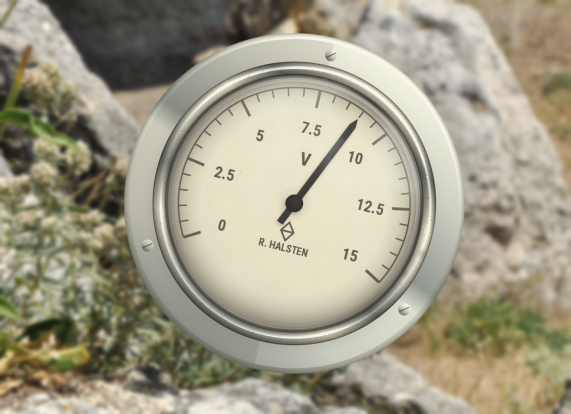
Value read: 9
